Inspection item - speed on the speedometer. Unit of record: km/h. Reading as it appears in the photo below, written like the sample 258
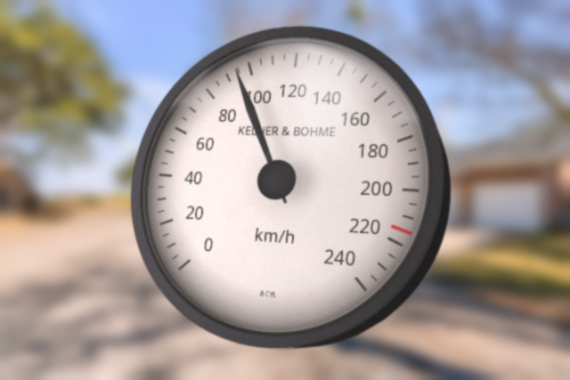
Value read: 95
